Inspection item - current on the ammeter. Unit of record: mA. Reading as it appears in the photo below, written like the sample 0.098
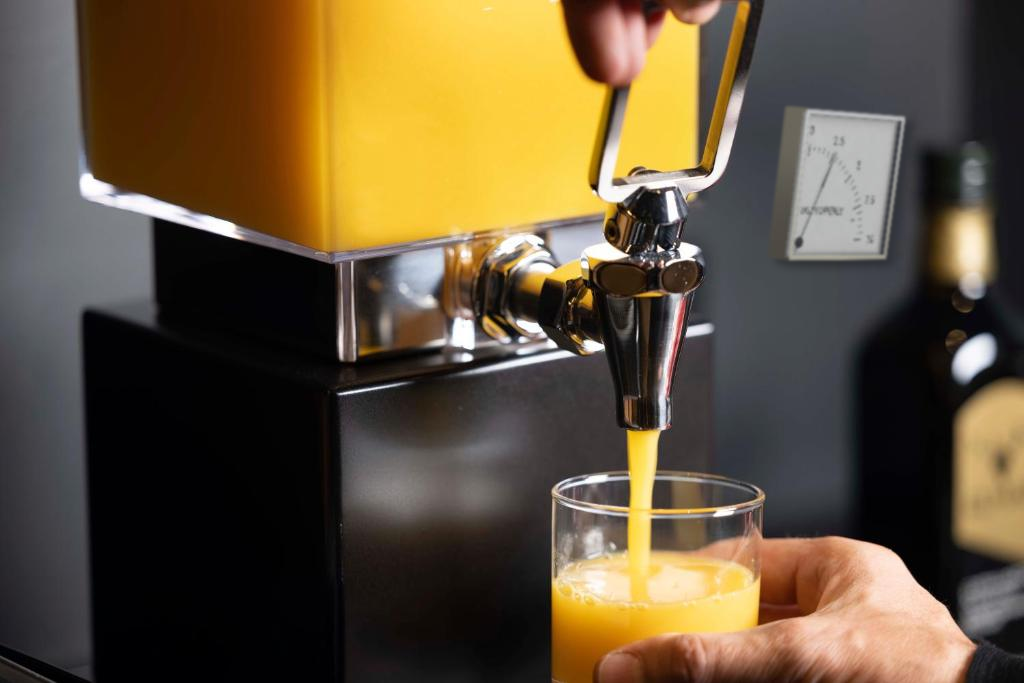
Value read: 2.5
